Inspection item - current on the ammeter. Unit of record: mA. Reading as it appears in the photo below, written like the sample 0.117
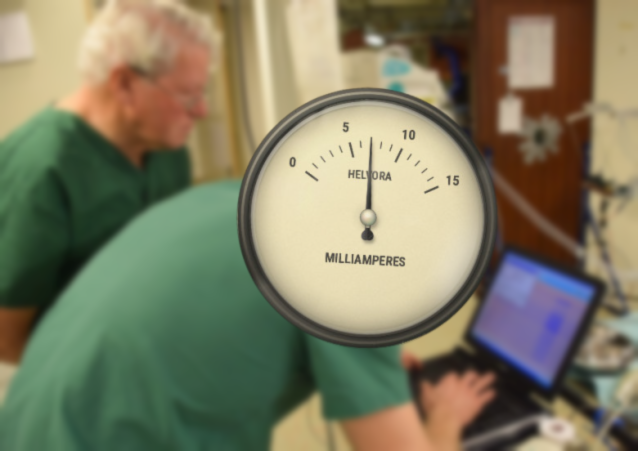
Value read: 7
